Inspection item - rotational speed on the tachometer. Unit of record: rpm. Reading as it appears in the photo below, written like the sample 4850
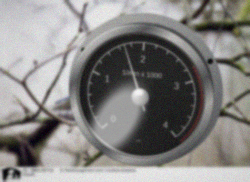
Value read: 1700
